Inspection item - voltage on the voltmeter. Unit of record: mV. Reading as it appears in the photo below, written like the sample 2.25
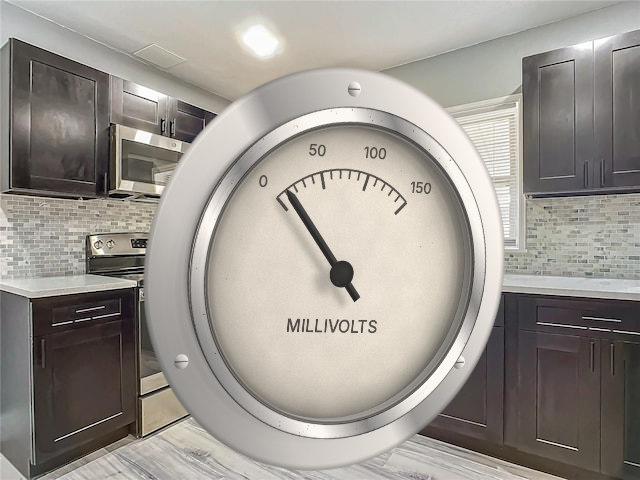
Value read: 10
